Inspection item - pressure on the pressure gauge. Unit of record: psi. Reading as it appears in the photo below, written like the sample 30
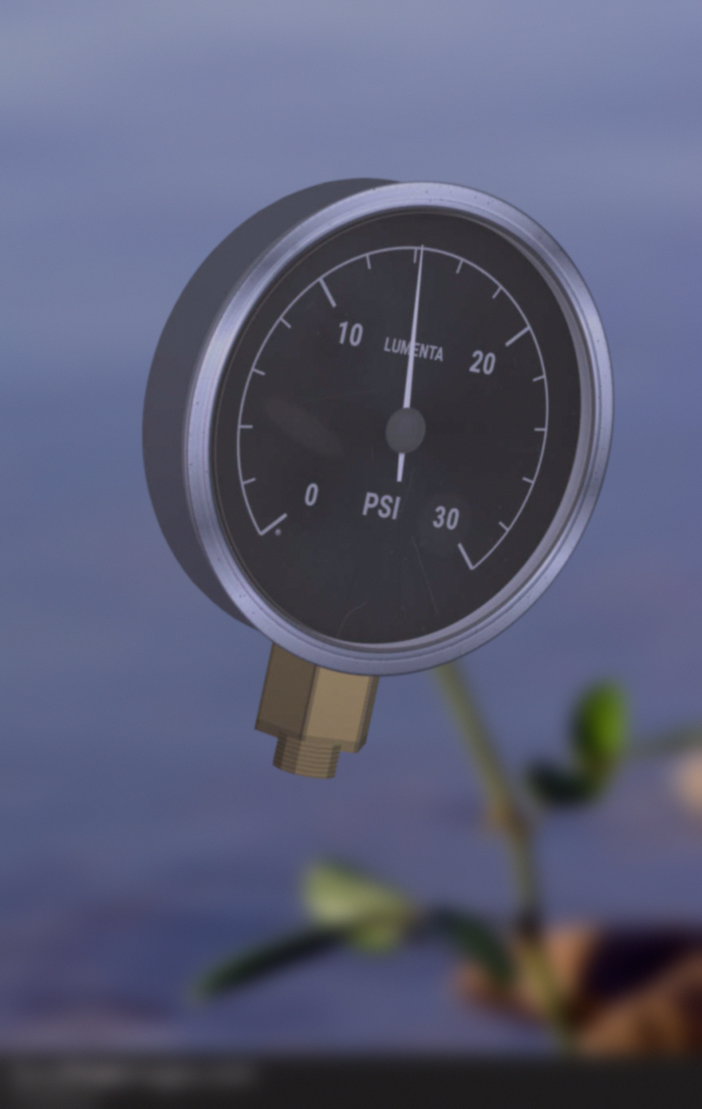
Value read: 14
